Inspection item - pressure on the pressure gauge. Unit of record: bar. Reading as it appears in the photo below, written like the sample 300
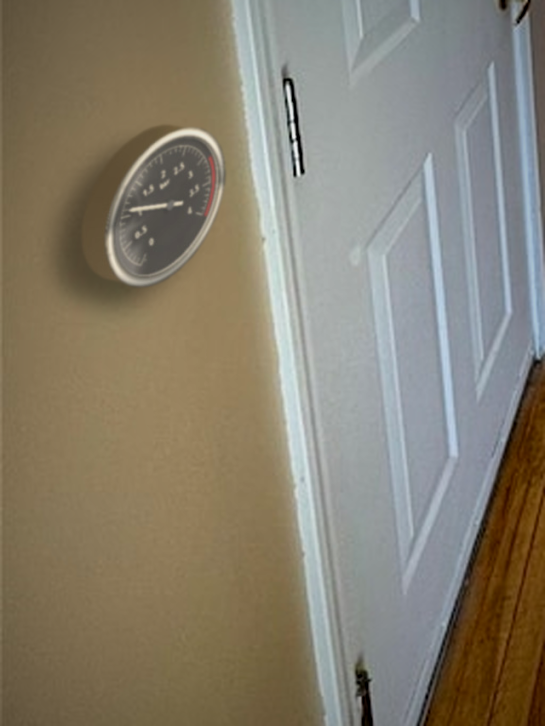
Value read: 1.1
